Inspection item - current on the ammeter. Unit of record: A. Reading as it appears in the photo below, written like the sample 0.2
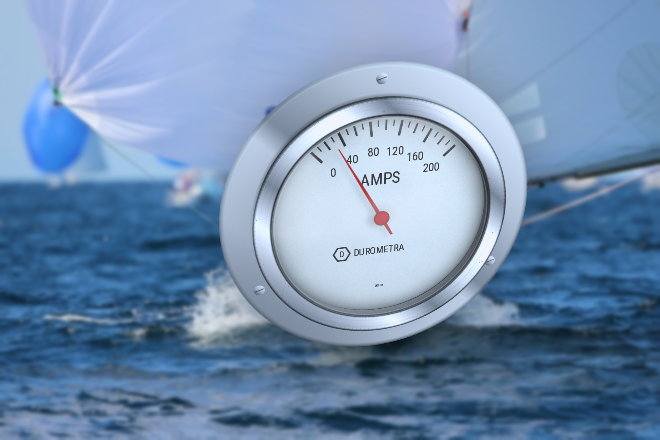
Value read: 30
